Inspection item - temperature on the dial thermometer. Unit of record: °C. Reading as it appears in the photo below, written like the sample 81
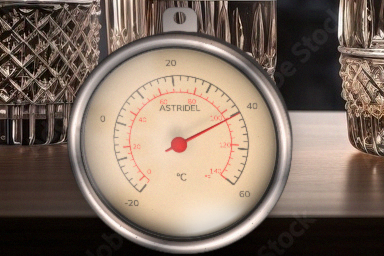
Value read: 40
